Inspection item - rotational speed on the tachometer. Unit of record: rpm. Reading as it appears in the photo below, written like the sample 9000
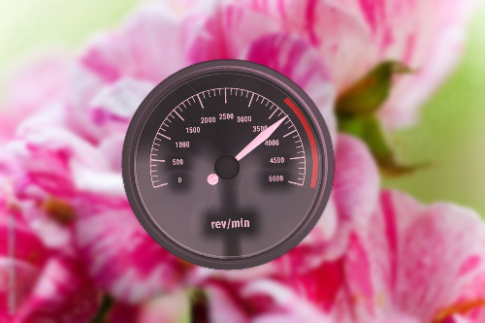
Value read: 3700
